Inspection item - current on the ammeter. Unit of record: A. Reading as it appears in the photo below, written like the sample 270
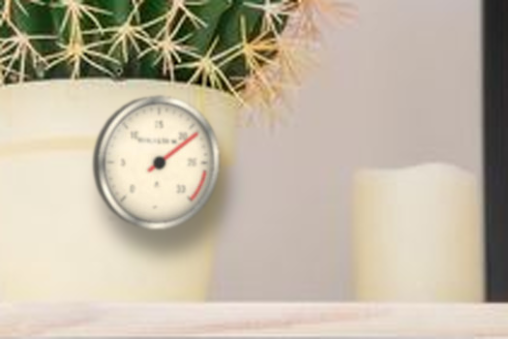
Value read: 21
